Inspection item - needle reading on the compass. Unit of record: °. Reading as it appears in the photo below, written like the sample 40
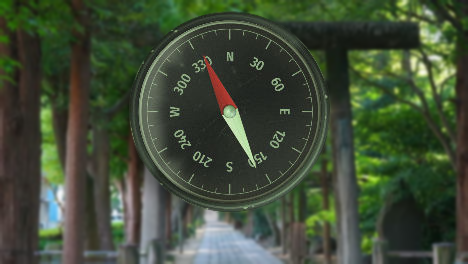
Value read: 335
